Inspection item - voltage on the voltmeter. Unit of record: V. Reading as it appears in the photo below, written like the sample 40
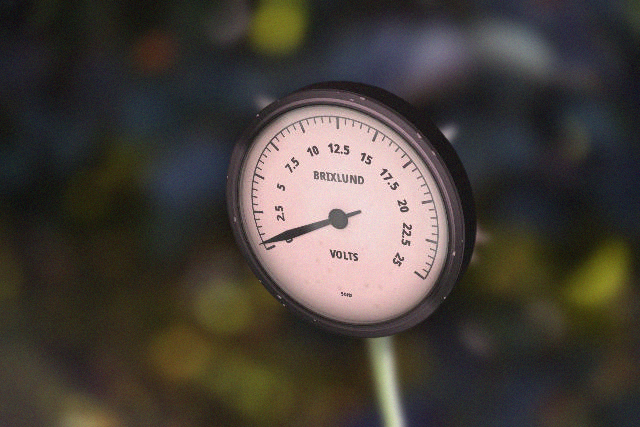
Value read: 0.5
